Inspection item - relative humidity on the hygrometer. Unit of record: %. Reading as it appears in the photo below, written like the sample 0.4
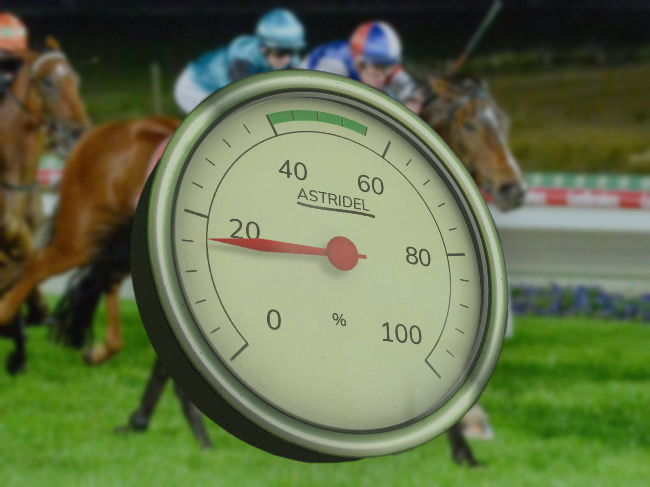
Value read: 16
